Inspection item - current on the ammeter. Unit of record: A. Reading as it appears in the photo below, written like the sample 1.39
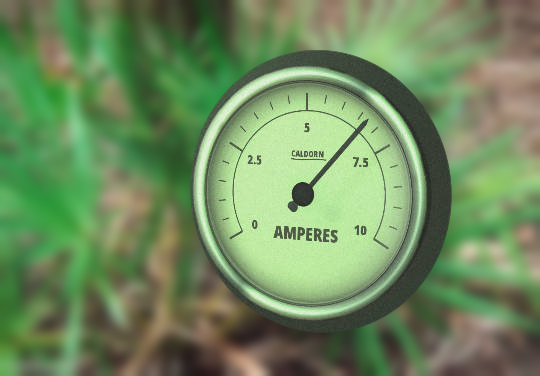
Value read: 6.75
